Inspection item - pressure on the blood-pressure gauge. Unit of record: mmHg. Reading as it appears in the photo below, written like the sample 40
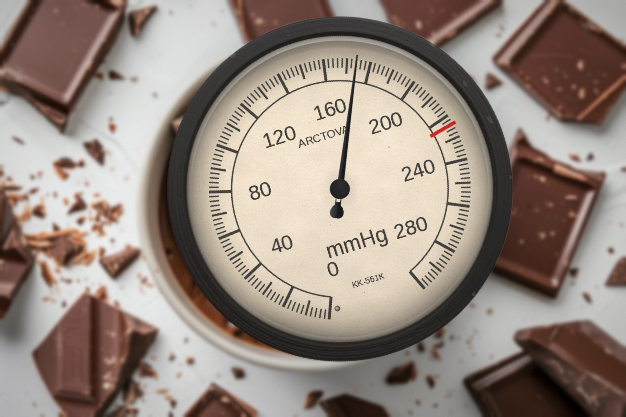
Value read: 174
